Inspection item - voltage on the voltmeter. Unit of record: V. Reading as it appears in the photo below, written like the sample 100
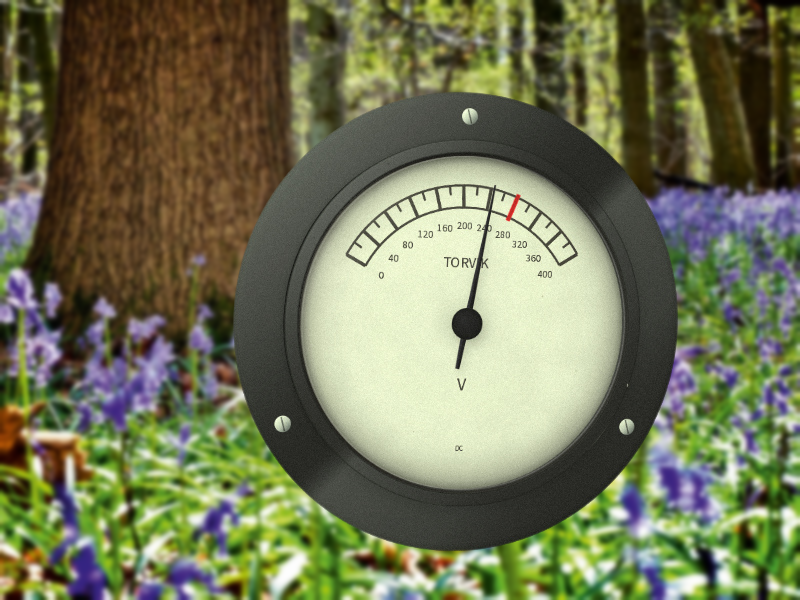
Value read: 240
